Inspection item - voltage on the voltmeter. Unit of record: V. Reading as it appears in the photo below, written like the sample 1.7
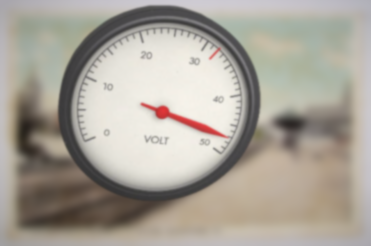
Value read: 47
